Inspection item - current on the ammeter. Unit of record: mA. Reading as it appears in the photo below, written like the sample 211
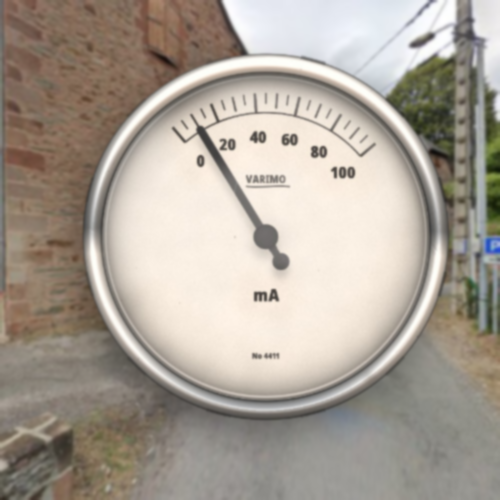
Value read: 10
